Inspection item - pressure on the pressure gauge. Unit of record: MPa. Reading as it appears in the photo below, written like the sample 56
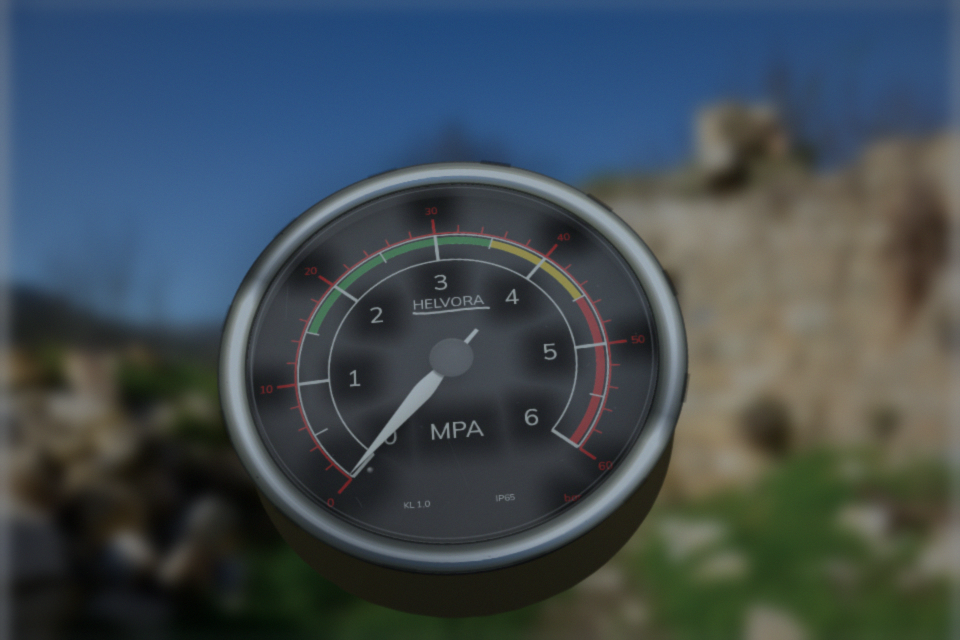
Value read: 0
